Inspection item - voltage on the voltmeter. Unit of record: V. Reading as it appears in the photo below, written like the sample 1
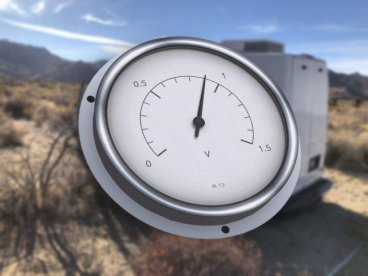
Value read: 0.9
